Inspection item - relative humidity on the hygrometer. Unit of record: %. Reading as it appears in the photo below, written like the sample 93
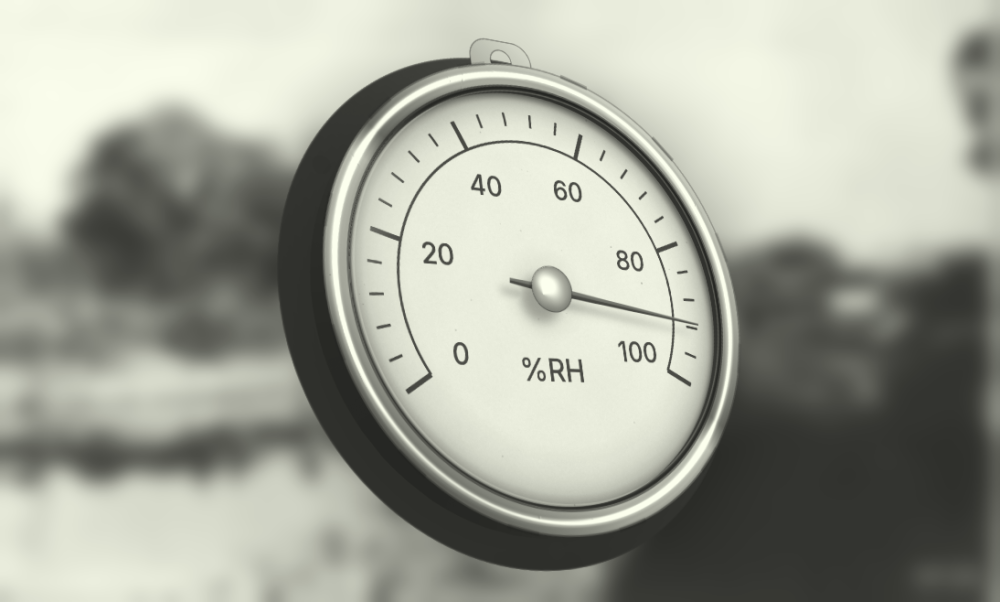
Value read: 92
